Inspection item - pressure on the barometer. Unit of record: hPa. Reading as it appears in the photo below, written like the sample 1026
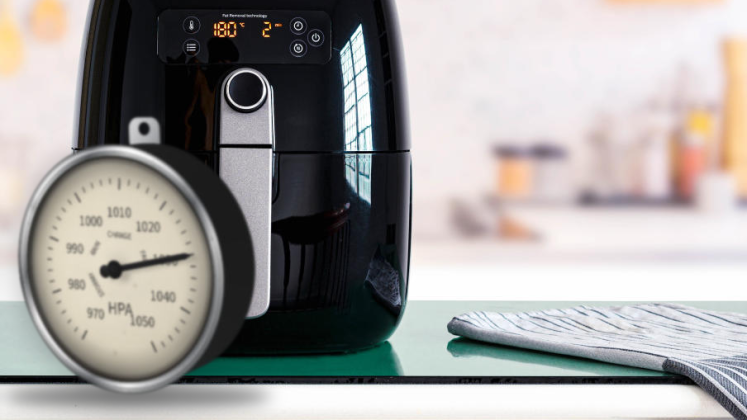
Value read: 1030
